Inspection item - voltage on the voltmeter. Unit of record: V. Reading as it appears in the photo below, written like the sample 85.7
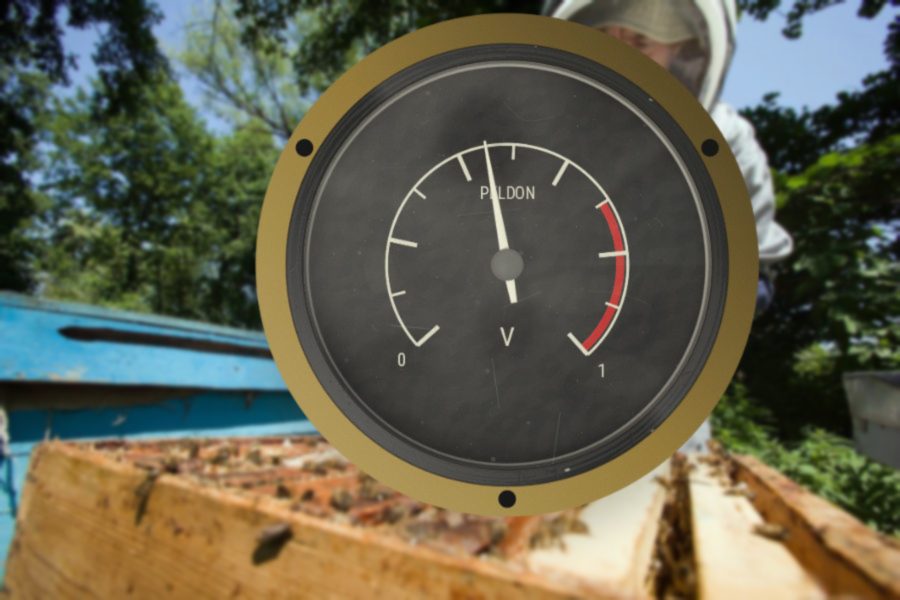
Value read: 0.45
